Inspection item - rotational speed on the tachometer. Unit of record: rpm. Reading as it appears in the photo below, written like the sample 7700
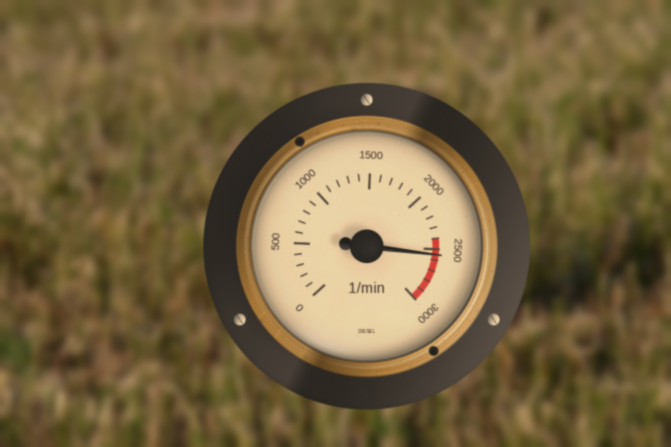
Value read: 2550
